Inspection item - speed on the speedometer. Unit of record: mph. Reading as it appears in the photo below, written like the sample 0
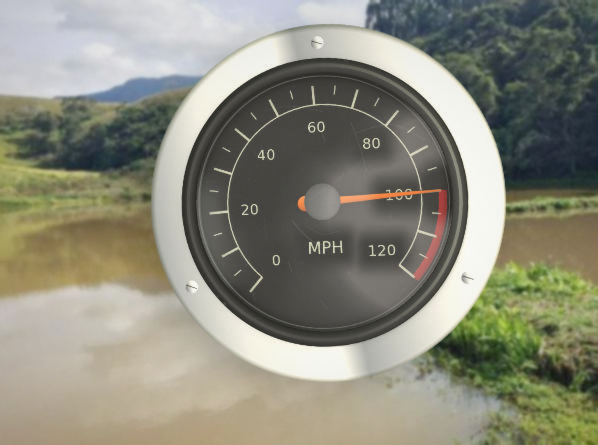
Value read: 100
